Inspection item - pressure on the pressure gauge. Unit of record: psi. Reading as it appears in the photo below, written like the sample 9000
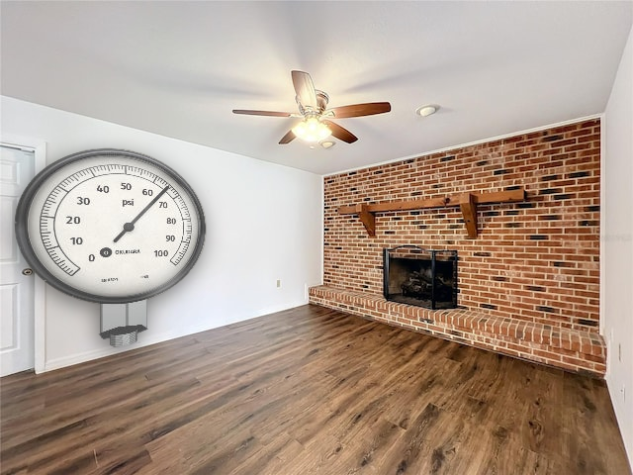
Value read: 65
